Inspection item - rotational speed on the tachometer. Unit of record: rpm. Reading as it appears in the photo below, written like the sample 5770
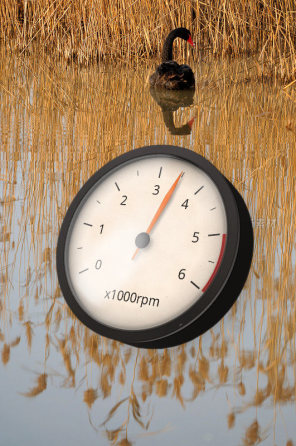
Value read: 3500
